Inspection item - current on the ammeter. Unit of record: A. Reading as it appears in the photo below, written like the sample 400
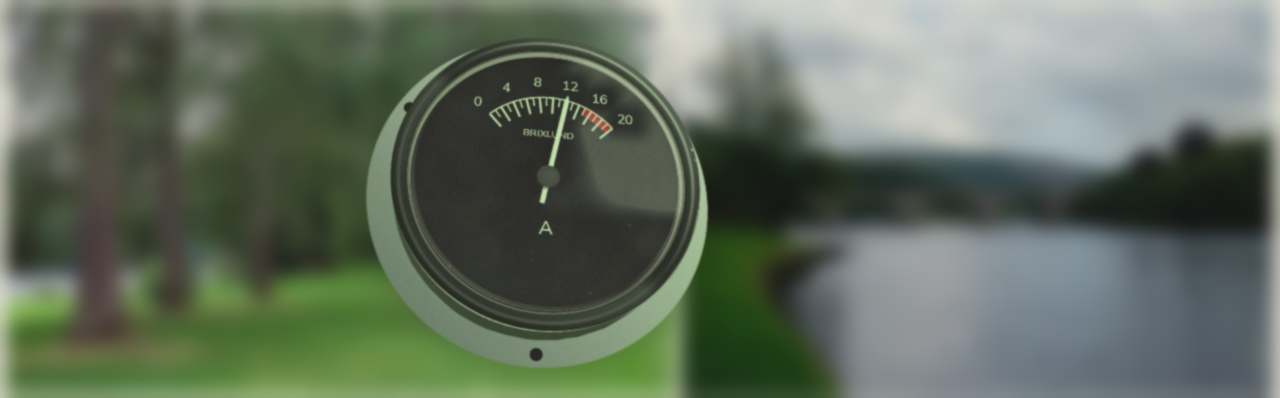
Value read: 12
